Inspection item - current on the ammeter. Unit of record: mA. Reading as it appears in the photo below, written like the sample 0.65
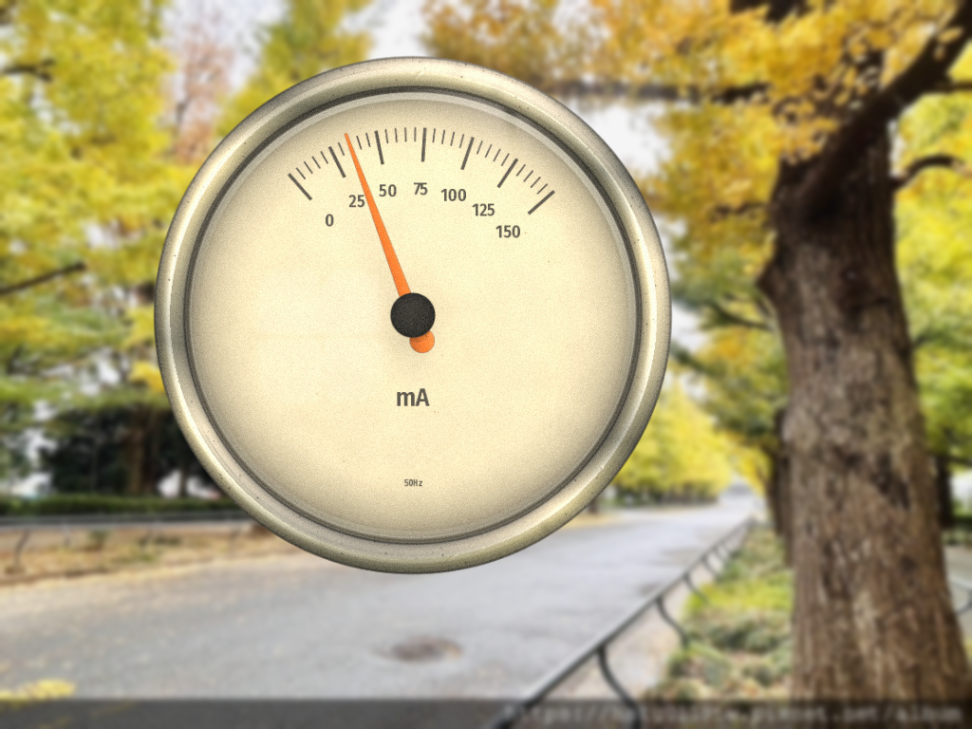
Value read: 35
